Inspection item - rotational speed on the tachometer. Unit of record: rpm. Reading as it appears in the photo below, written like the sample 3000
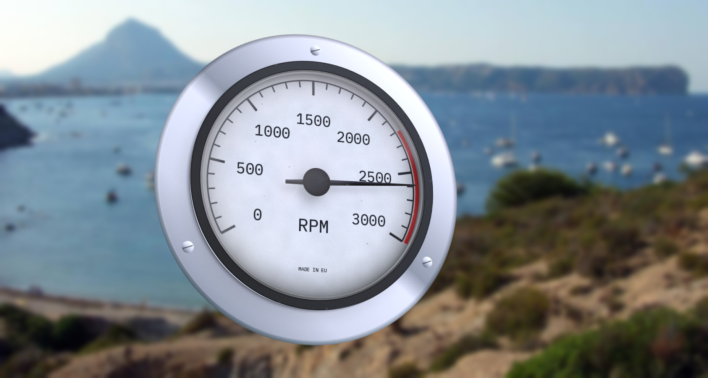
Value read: 2600
